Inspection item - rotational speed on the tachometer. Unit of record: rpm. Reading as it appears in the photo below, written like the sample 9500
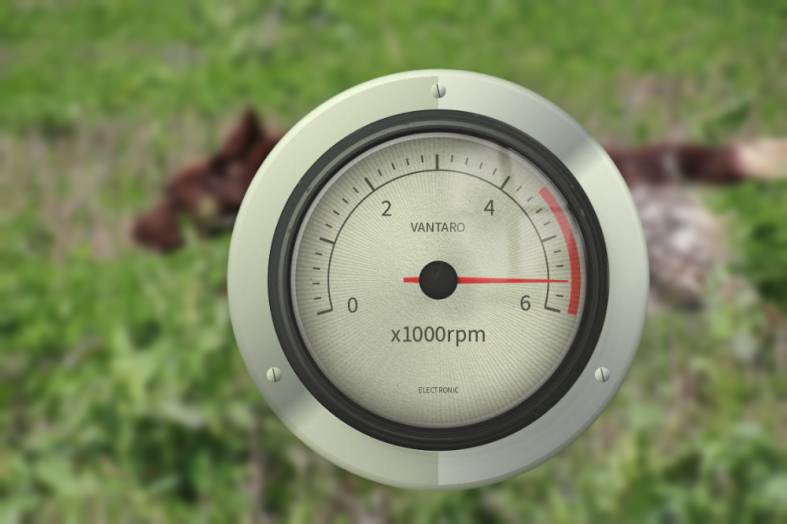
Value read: 5600
